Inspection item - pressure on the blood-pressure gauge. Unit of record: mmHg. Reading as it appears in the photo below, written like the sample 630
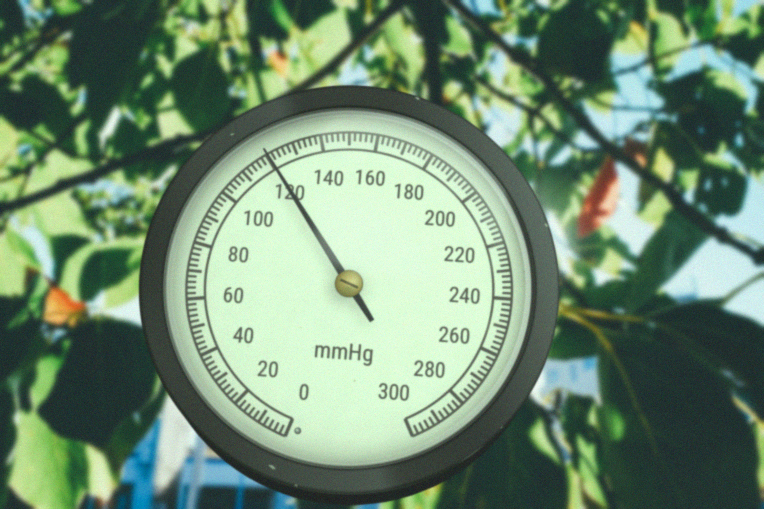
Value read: 120
